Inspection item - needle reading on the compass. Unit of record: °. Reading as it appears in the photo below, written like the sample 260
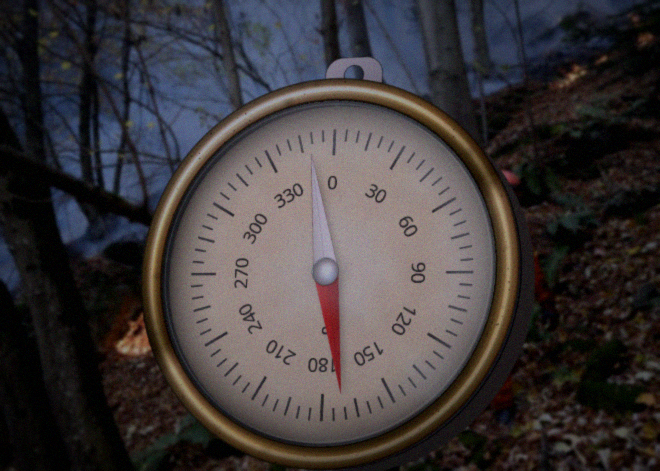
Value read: 170
